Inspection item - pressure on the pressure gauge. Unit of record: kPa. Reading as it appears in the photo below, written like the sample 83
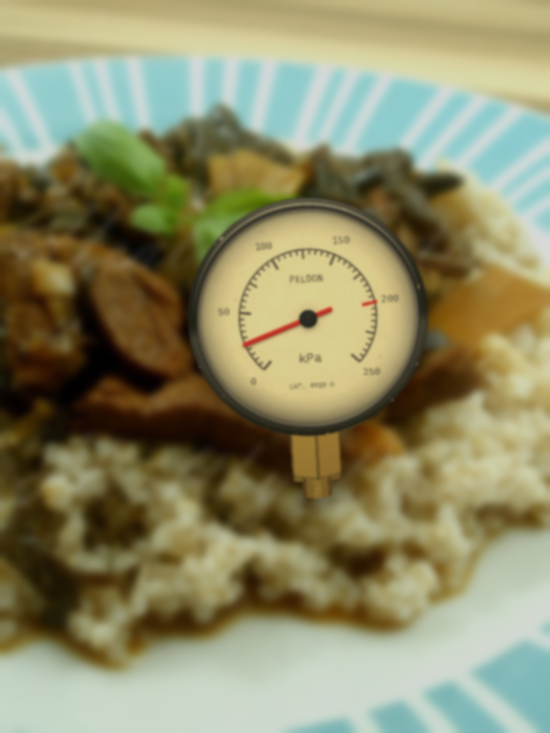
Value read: 25
